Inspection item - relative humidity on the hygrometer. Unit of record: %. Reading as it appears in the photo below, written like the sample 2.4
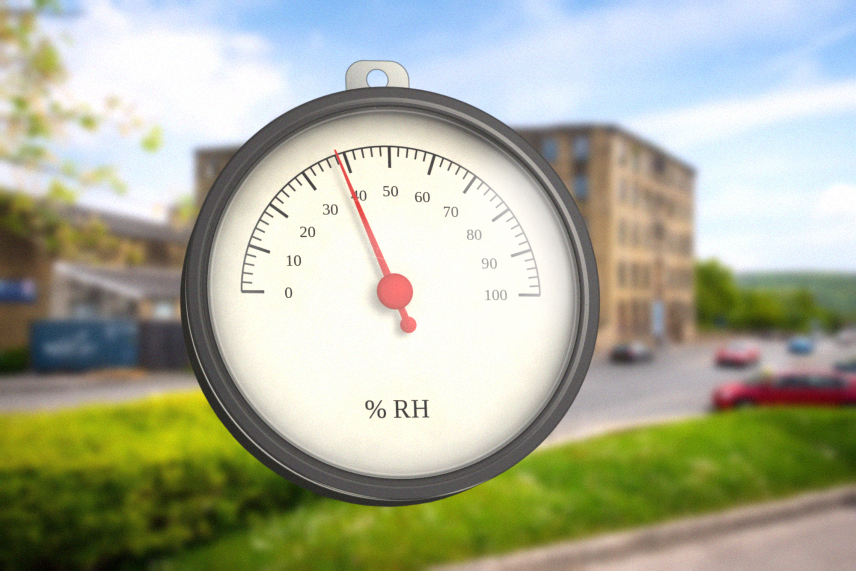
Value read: 38
